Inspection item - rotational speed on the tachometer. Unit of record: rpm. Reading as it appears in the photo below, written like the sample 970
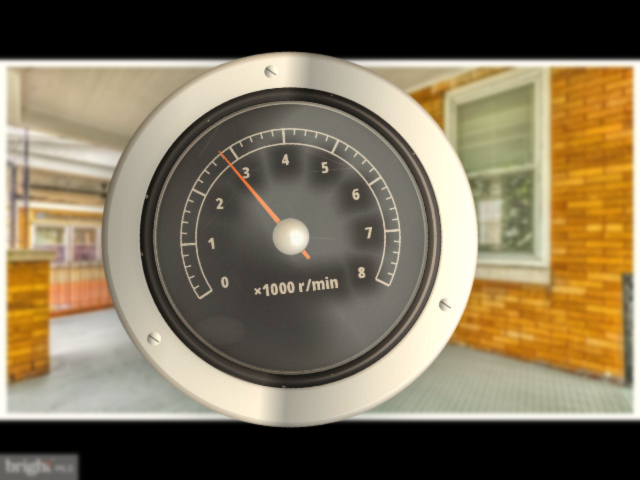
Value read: 2800
